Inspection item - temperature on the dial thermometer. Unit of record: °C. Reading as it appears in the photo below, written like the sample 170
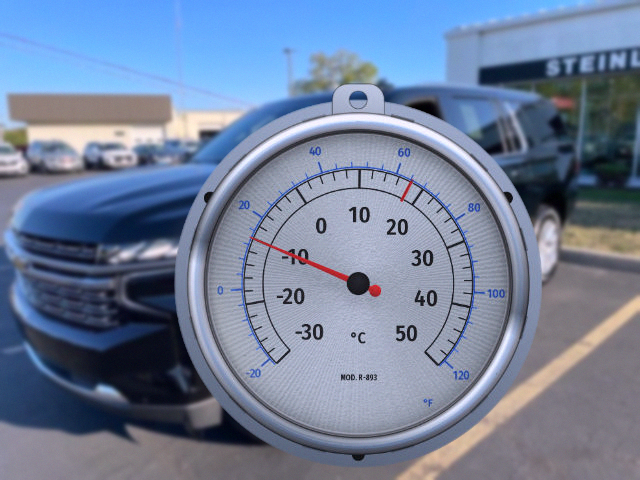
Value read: -10
